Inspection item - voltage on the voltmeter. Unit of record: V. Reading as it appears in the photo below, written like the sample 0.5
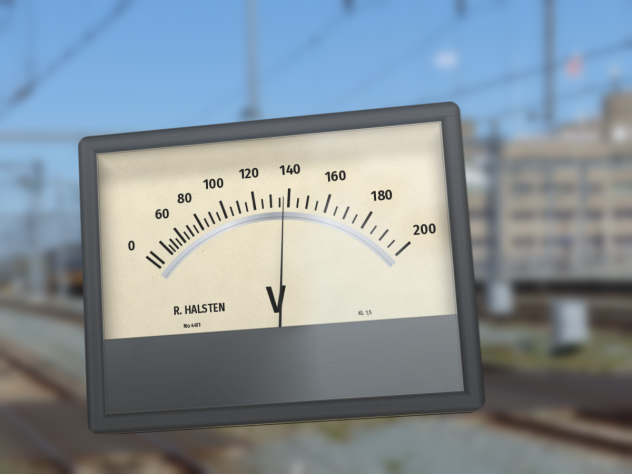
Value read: 137.5
